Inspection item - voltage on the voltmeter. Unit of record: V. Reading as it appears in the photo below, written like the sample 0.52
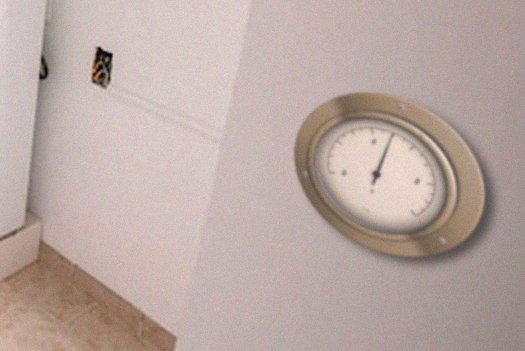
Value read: 5
